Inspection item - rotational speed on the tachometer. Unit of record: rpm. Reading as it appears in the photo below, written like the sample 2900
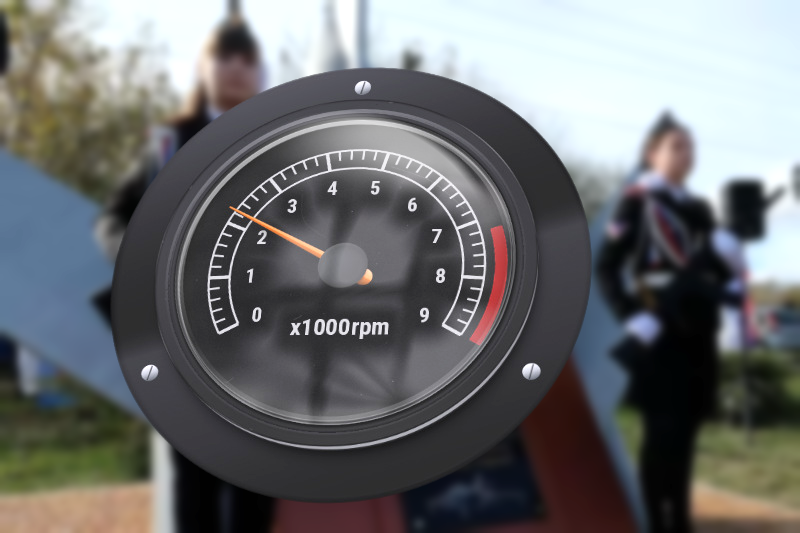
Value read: 2200
